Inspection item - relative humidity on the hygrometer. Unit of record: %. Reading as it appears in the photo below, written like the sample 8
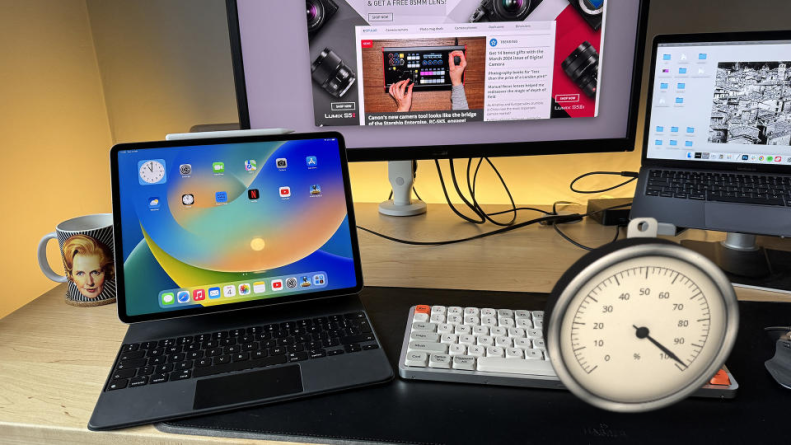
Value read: 98
